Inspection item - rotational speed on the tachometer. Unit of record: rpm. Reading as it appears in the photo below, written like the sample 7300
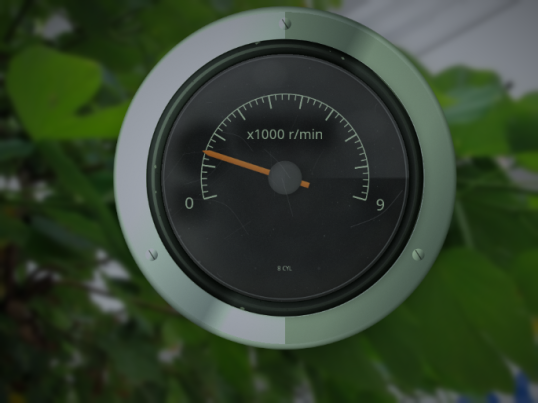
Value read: 1400
